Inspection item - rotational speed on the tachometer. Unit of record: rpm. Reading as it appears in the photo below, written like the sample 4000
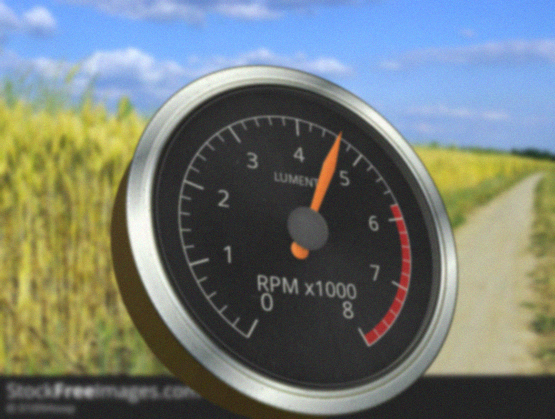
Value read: 4600
